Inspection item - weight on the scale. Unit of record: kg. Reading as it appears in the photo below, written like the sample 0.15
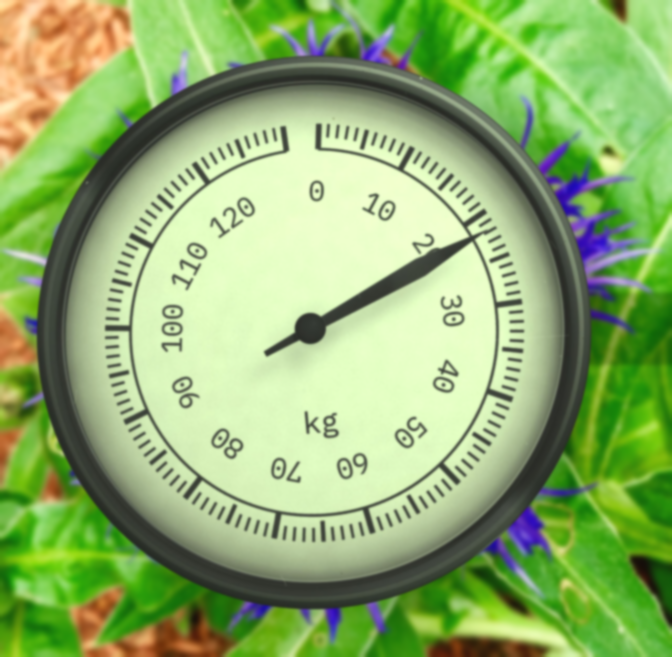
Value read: 22
